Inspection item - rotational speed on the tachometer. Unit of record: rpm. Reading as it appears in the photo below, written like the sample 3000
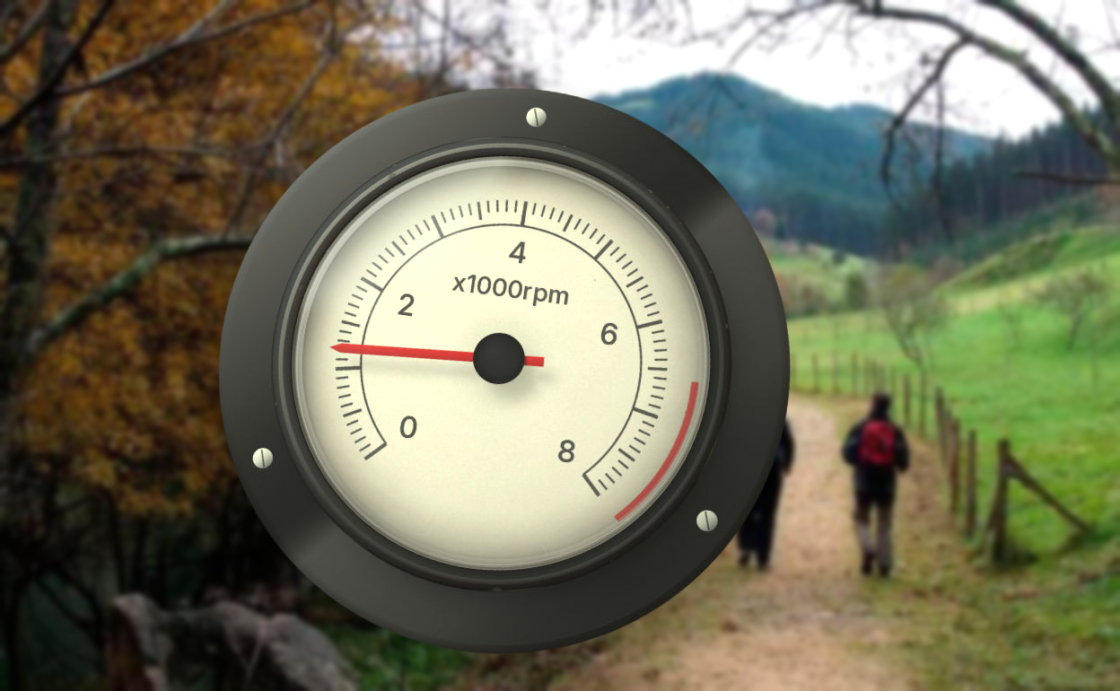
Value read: 1200
